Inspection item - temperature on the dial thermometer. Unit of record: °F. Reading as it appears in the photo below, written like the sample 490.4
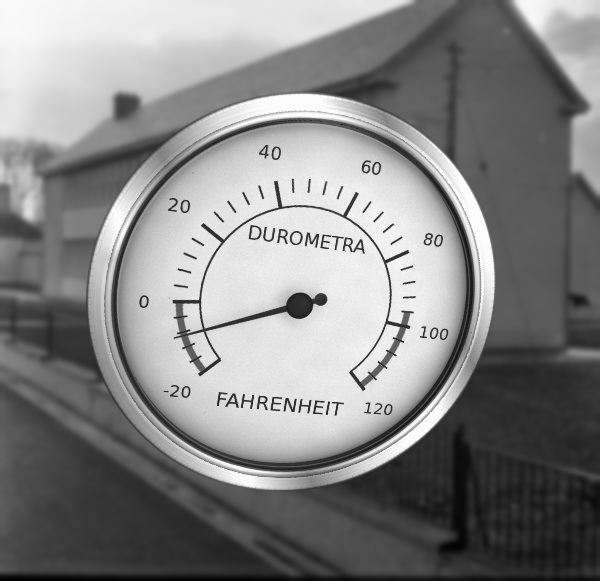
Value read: -8
